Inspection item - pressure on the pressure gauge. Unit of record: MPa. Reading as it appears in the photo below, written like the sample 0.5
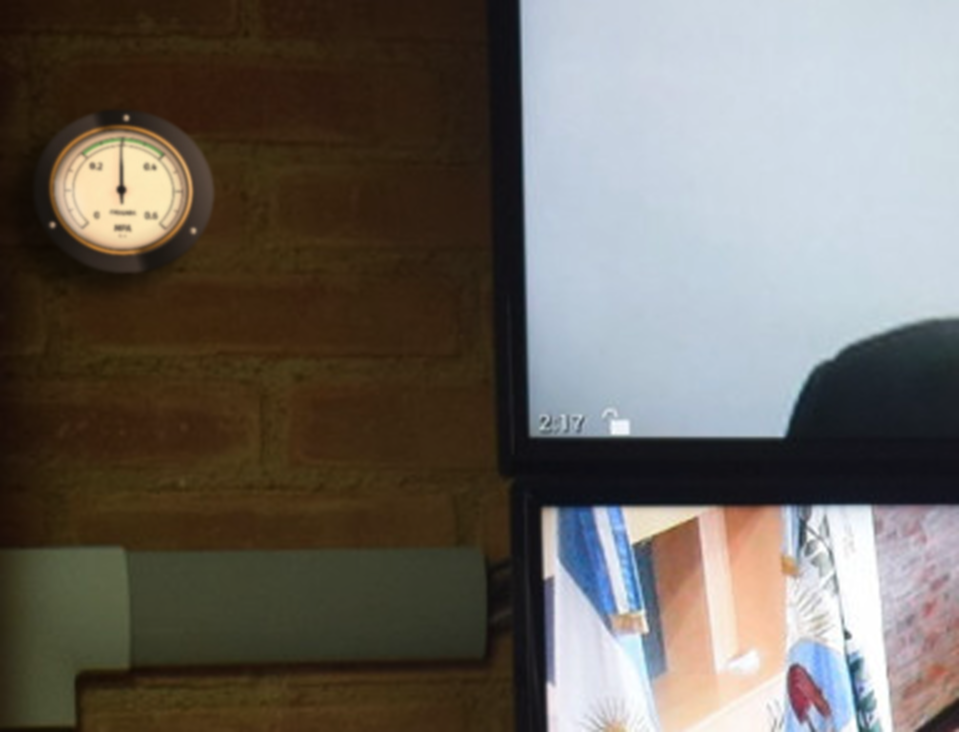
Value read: 0.3
